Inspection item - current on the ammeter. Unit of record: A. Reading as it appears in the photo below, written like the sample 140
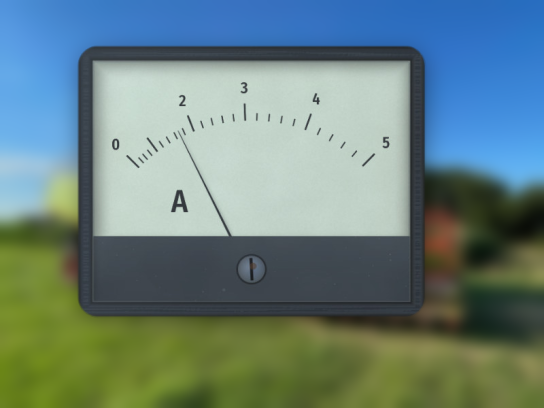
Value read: 1.7
